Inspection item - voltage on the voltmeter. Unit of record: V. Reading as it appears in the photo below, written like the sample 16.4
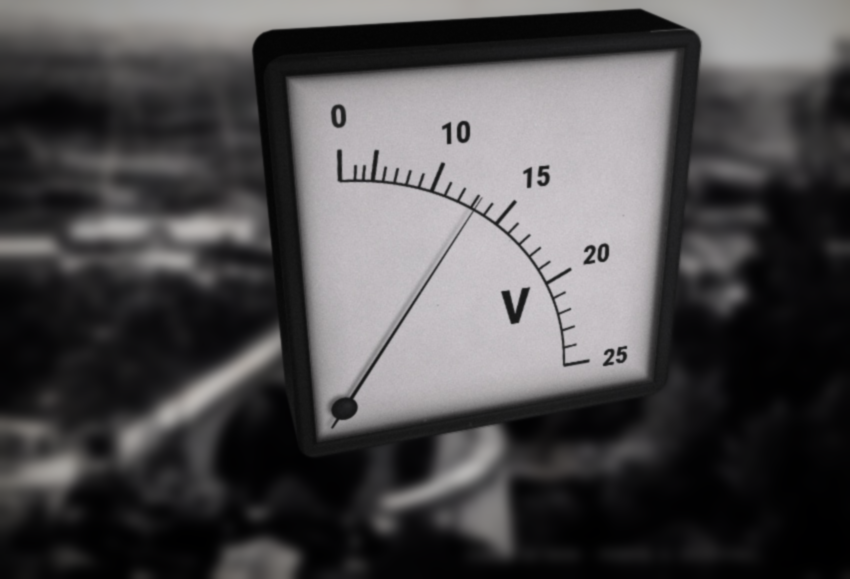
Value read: 13
